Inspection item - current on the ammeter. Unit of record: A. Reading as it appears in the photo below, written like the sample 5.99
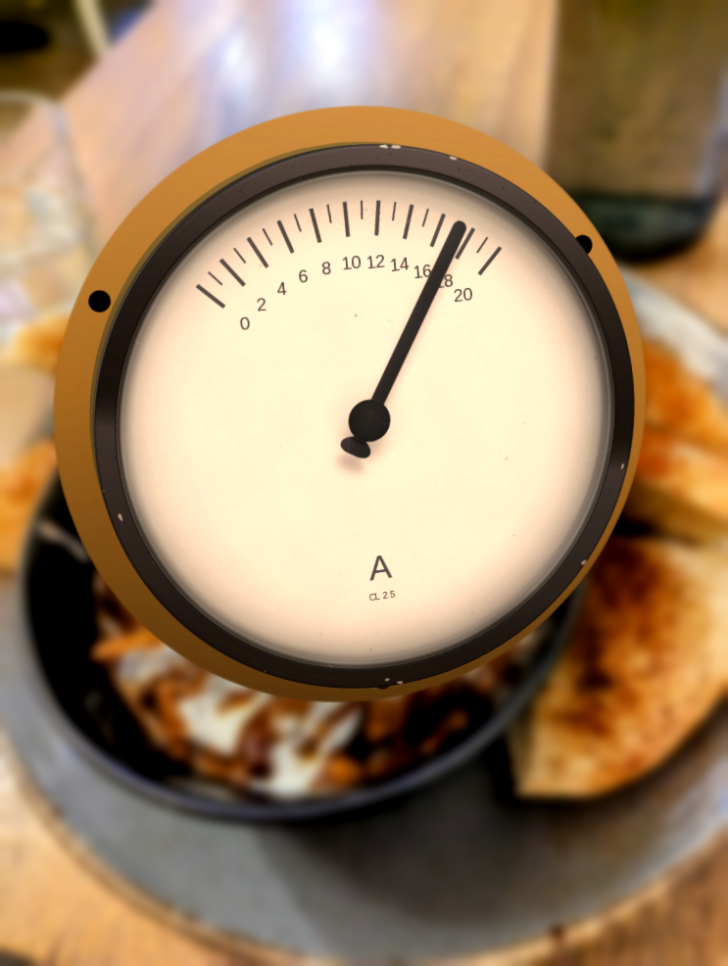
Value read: 17
